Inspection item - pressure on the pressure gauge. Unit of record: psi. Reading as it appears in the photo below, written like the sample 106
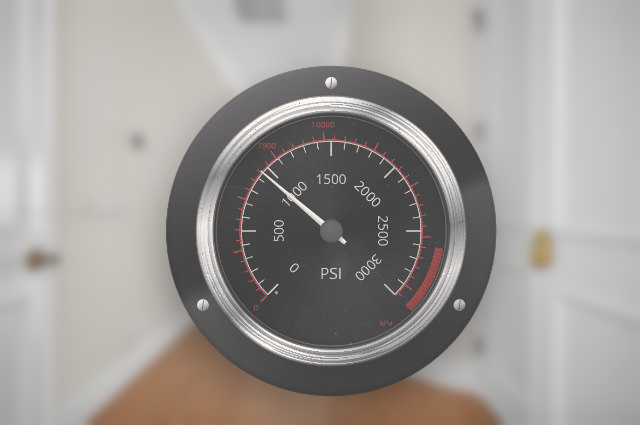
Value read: 950
